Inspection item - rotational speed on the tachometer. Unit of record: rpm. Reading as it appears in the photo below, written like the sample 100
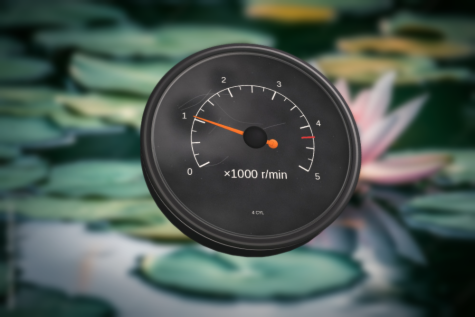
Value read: 1000
